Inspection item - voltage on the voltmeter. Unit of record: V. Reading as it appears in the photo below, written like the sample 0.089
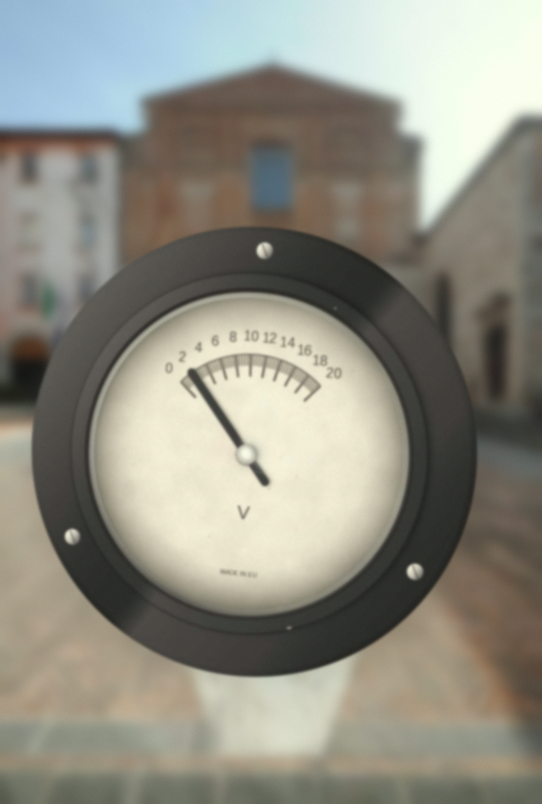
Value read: 2
